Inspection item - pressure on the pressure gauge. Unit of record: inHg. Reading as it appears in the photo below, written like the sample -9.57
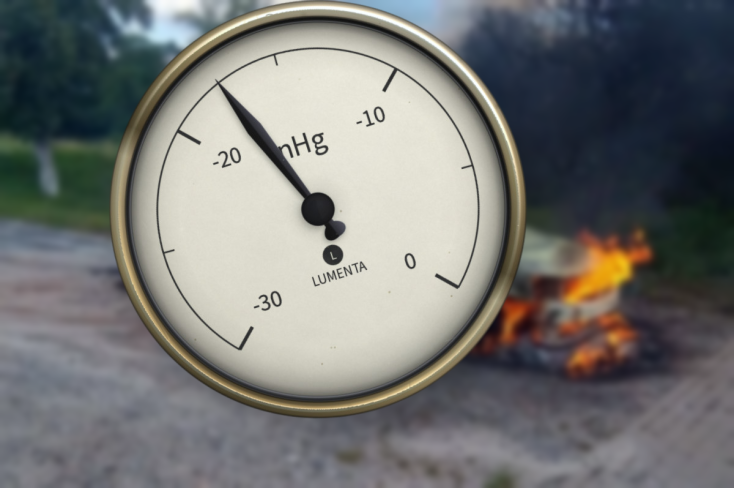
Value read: -17.5
